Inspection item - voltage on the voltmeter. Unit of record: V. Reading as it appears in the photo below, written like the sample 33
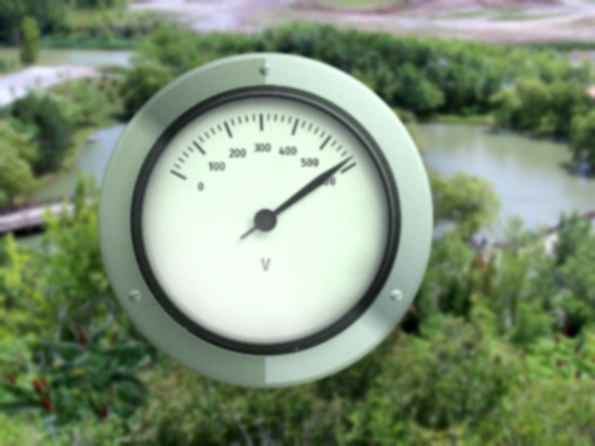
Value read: 580
